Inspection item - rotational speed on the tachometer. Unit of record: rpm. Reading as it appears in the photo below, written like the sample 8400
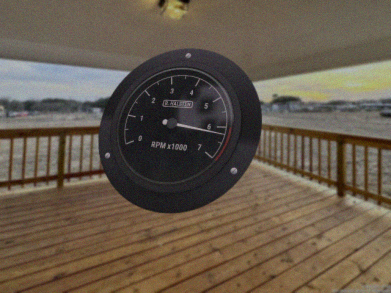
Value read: 6250
